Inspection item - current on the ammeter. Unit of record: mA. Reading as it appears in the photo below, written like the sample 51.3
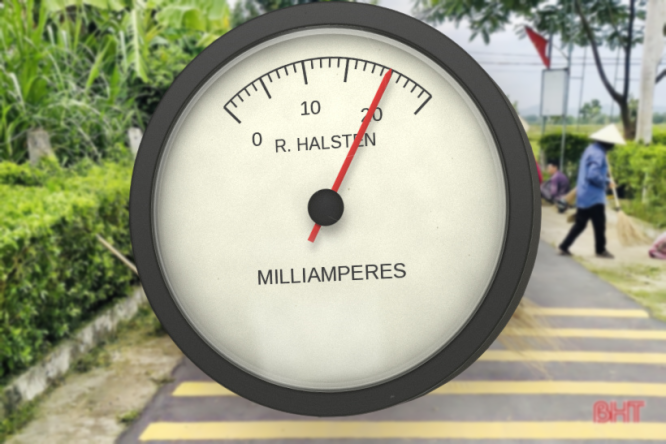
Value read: 20
